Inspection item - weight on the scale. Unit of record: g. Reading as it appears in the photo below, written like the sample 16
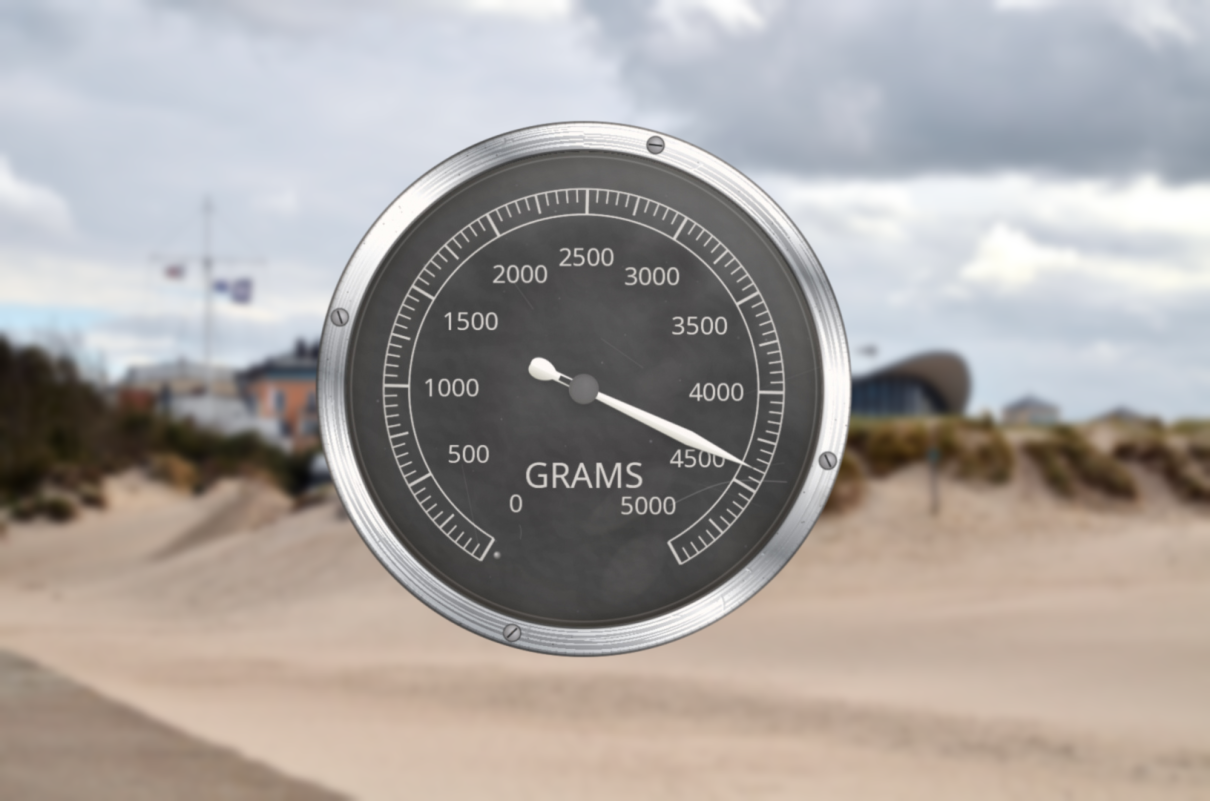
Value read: 4400
